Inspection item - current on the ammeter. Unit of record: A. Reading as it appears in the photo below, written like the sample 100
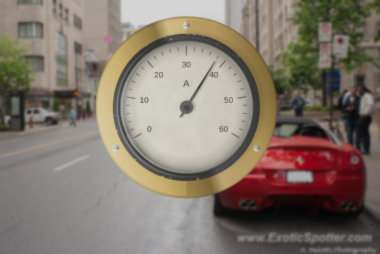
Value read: 38
